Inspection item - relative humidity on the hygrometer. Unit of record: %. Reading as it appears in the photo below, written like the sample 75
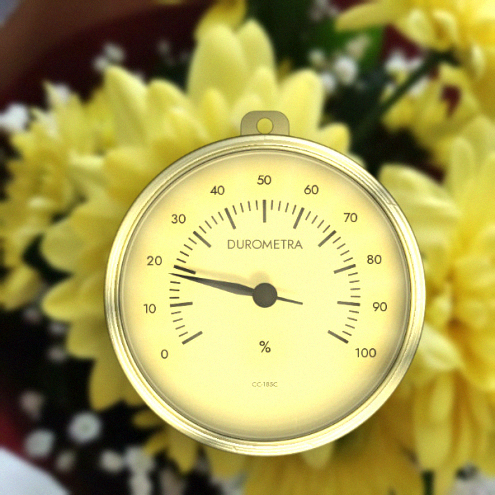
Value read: 18
